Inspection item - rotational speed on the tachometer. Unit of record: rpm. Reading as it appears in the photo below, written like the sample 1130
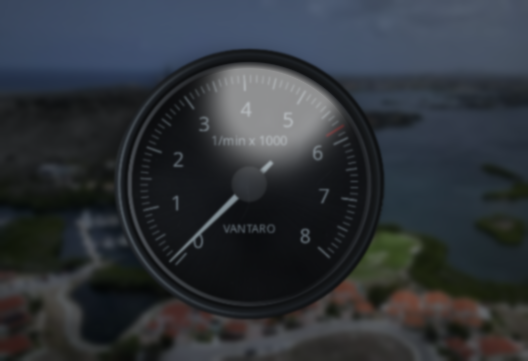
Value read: 100
